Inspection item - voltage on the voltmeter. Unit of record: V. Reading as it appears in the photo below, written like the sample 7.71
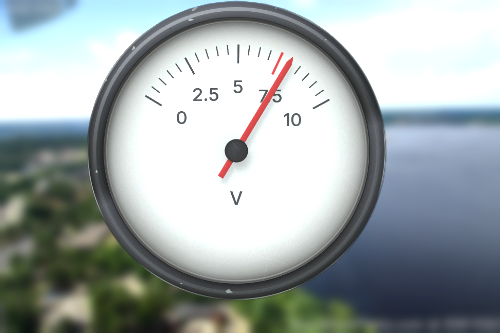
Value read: 7.5
